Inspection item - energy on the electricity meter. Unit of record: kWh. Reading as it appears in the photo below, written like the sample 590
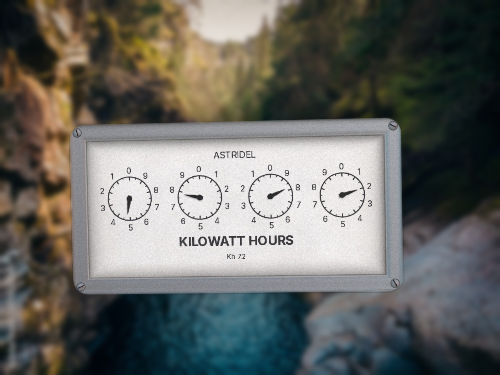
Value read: 4782
